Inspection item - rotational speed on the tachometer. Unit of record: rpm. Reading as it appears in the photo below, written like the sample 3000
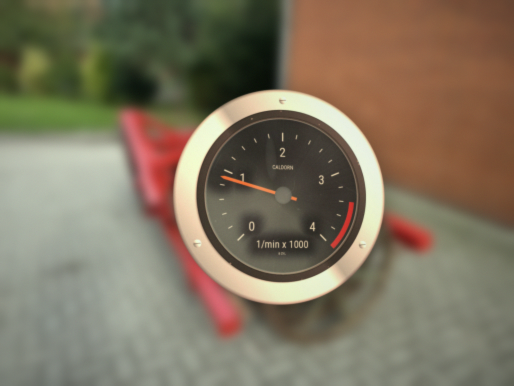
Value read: 900
